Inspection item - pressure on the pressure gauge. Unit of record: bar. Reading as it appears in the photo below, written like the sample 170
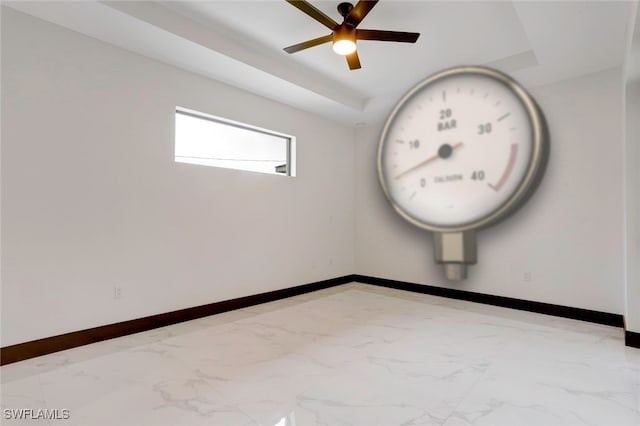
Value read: 4
